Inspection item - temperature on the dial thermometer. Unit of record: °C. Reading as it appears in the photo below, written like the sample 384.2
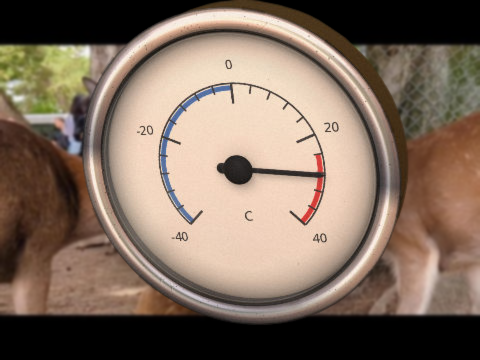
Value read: 28
